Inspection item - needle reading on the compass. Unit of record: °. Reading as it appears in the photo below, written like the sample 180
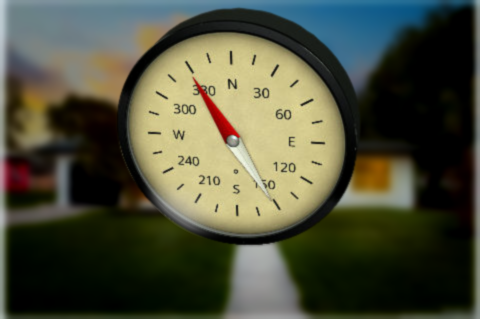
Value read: 330
